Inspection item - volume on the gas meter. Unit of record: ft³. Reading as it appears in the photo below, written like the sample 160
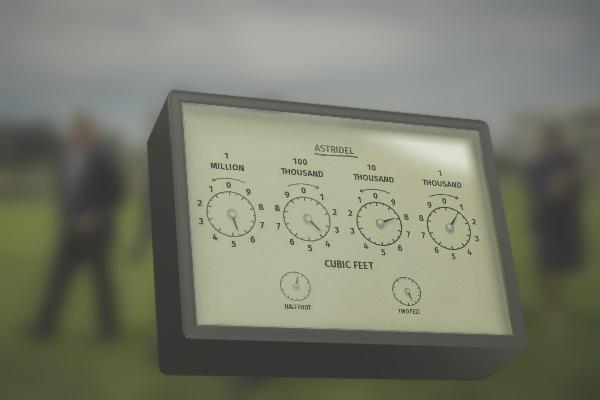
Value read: 538100
